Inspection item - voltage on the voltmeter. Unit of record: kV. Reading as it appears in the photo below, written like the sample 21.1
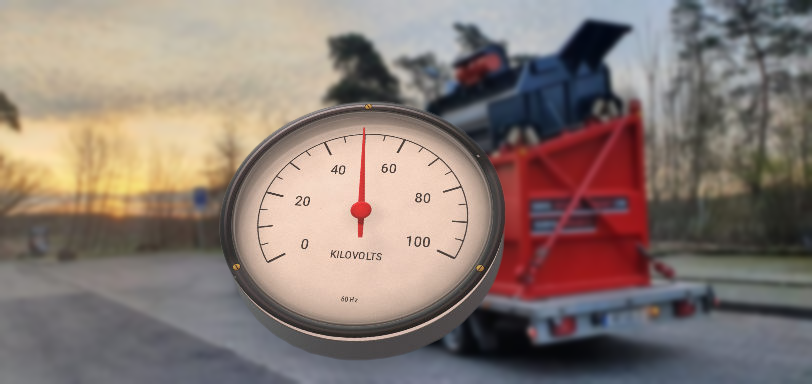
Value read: 50
